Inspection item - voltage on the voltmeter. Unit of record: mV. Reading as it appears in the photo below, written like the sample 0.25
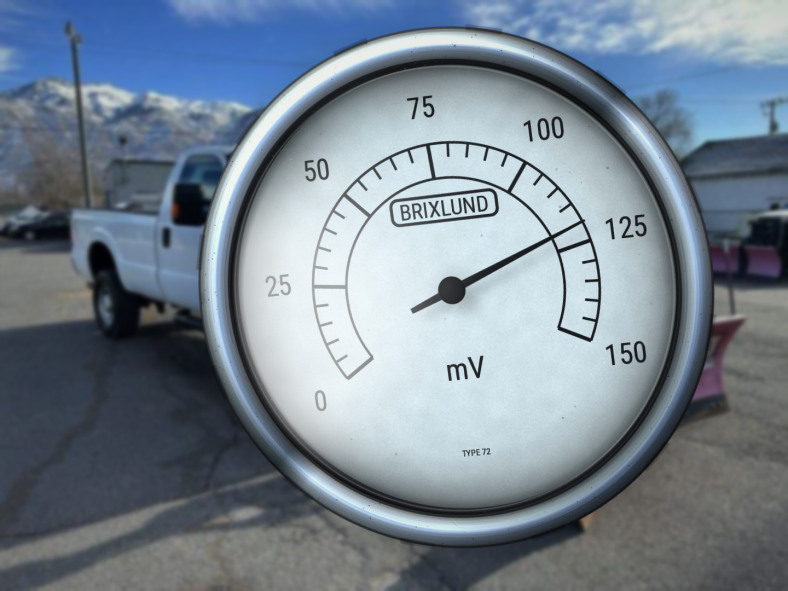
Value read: 120
